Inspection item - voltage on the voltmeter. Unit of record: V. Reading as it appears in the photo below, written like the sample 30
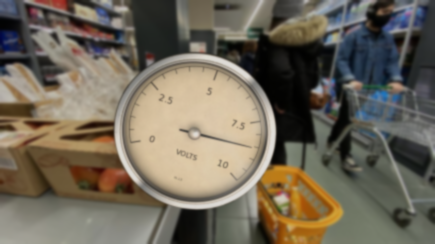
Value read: 8.5
